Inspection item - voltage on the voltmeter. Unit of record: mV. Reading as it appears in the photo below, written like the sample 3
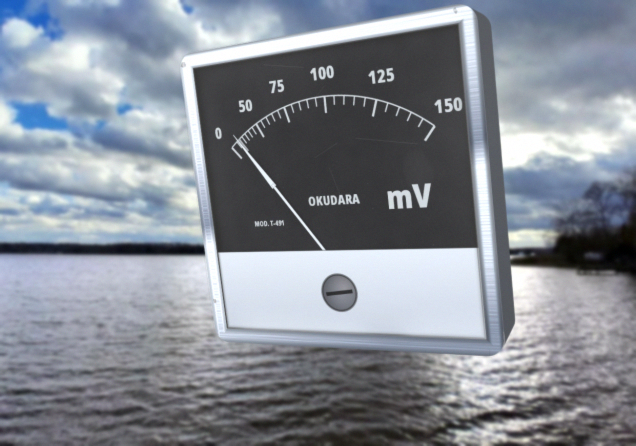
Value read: 25
